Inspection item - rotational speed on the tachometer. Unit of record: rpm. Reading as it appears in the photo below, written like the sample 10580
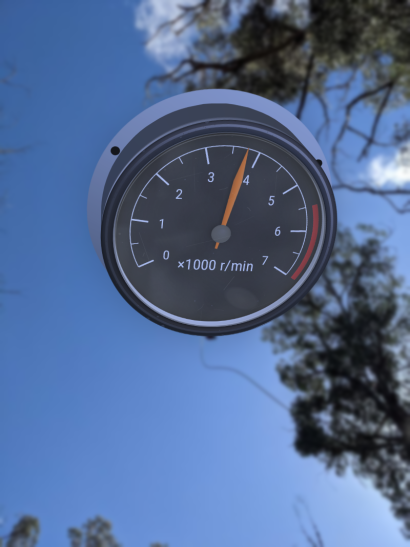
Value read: 3750
